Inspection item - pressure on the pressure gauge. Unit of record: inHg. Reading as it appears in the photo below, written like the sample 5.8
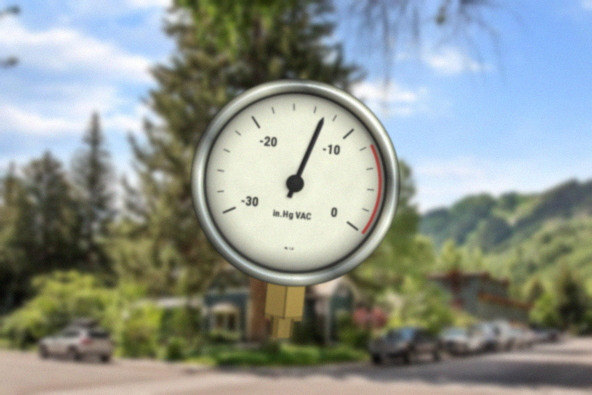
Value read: -13
